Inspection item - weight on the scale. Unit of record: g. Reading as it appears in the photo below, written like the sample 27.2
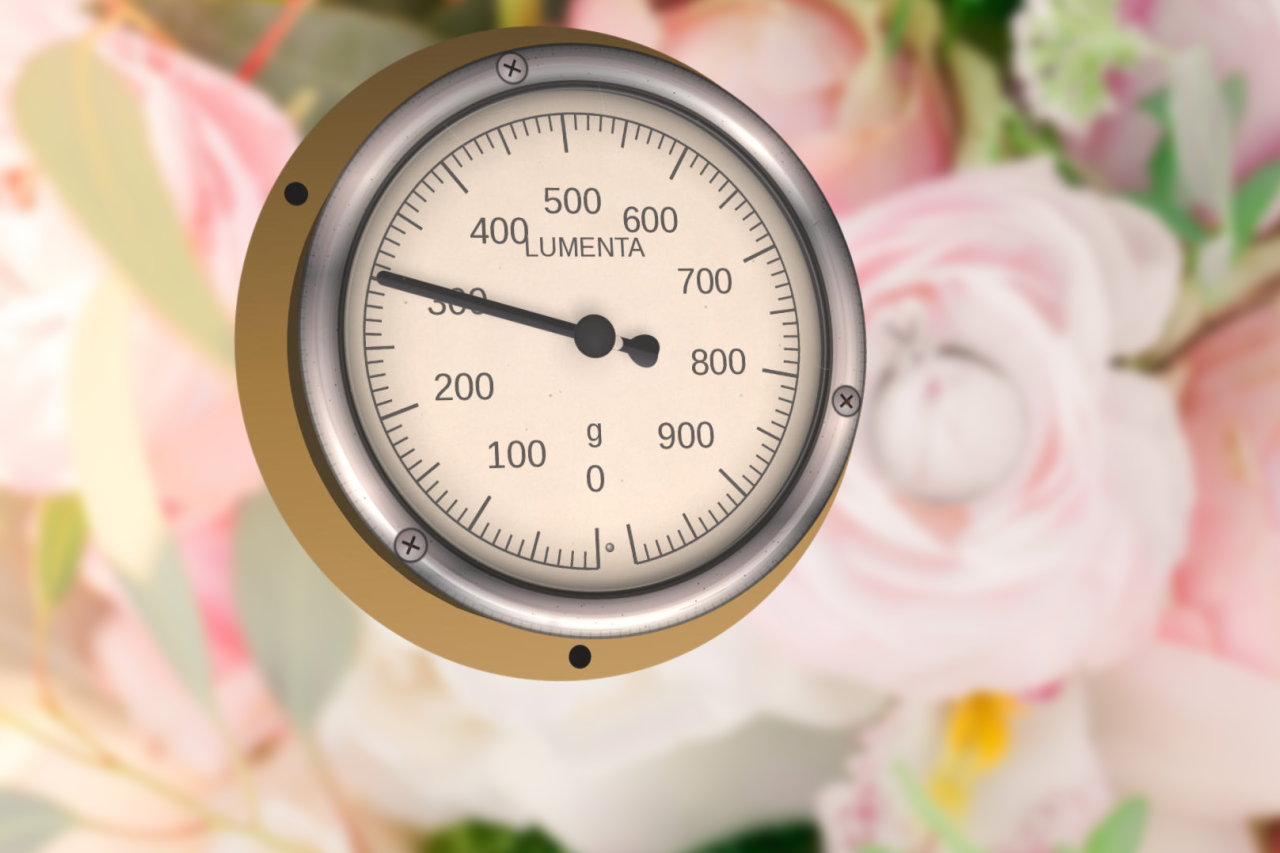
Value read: 300
